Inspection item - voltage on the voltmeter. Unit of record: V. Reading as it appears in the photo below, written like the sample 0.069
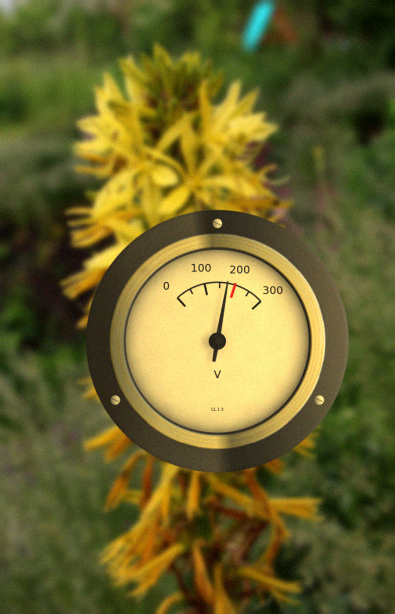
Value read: 175
